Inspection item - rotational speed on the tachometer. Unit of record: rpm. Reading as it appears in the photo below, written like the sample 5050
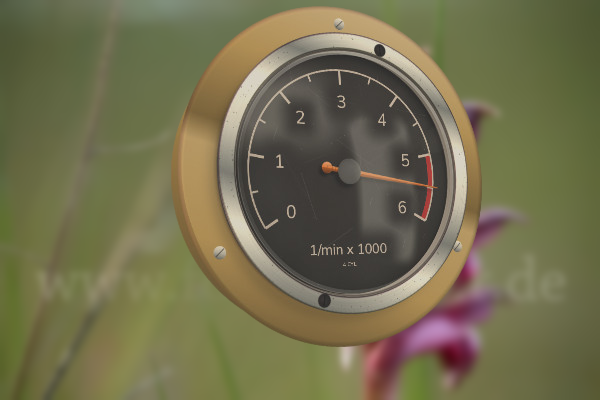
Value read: 5500
